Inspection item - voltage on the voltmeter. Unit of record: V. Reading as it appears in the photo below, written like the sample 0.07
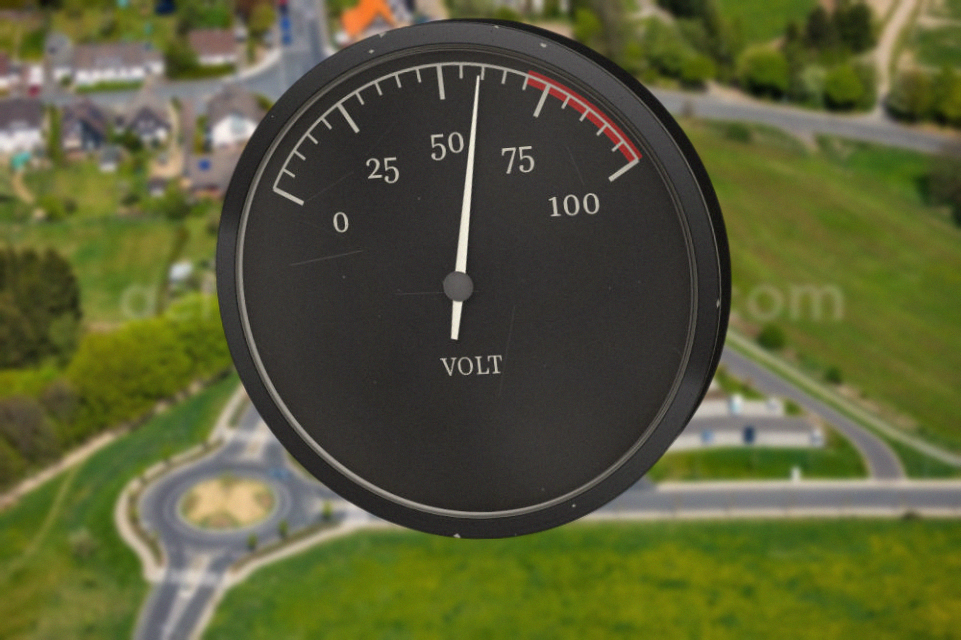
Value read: 60
